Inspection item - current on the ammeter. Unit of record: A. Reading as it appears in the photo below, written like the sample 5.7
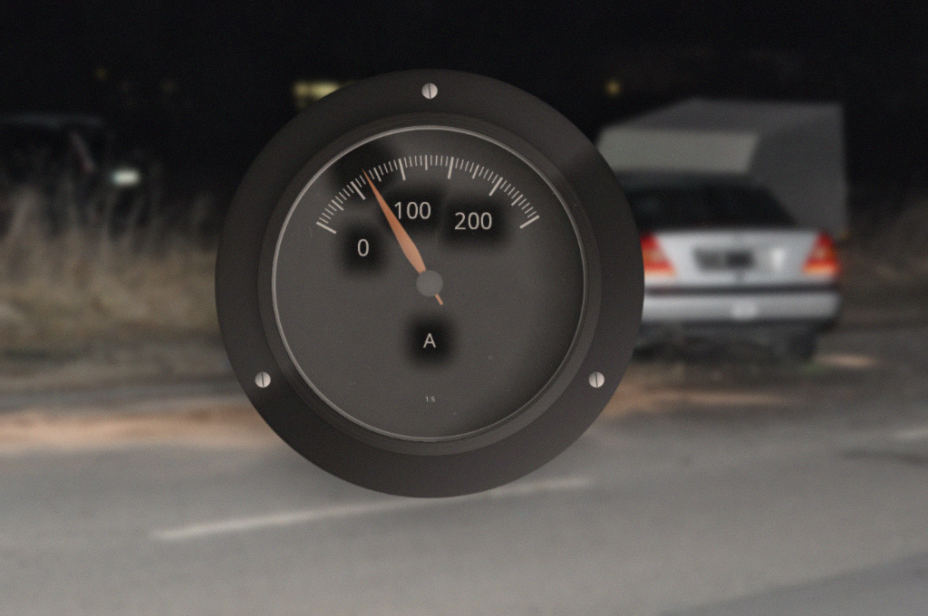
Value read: 65
